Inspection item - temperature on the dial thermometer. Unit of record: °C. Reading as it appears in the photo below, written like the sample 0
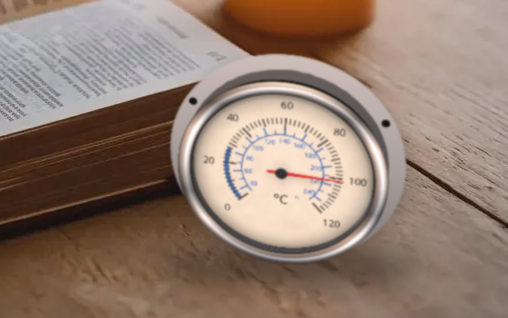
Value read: 100
